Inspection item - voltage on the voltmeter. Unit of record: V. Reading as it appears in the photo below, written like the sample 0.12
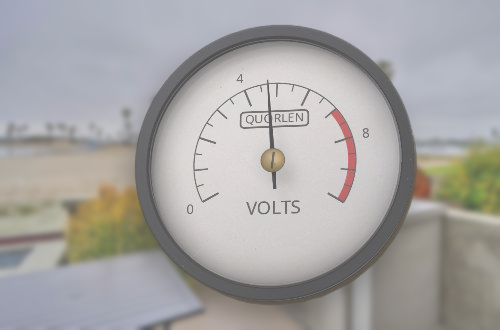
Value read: 4.75
